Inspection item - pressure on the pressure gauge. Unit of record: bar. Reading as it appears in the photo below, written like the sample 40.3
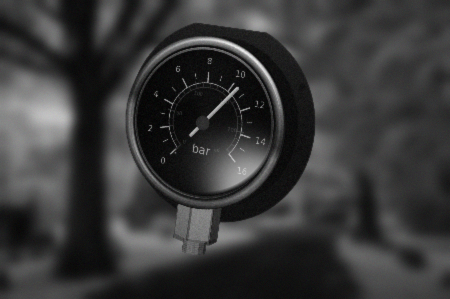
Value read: 10.5
